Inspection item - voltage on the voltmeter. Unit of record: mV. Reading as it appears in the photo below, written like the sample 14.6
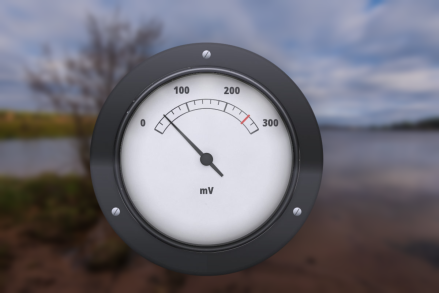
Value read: 40
